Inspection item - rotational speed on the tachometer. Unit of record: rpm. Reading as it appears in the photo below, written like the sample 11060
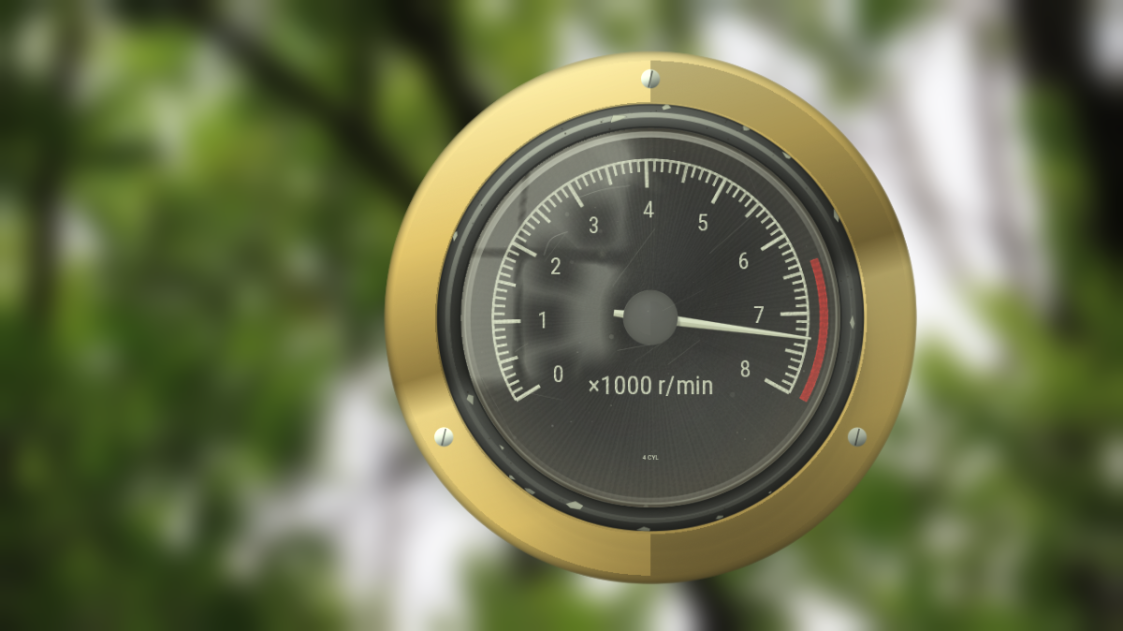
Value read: 7300
